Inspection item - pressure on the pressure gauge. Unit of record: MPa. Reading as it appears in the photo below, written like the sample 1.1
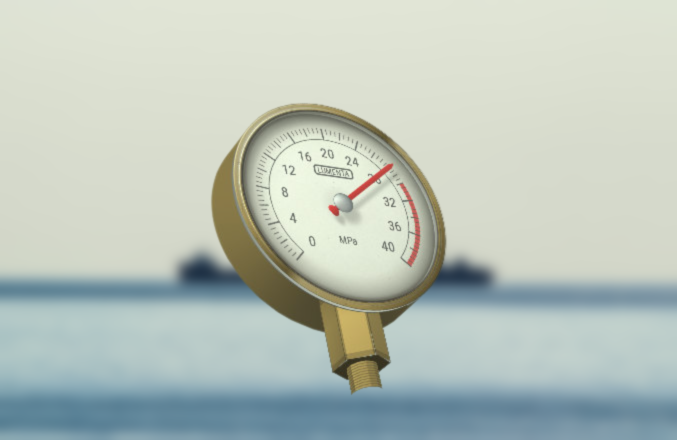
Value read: 28
